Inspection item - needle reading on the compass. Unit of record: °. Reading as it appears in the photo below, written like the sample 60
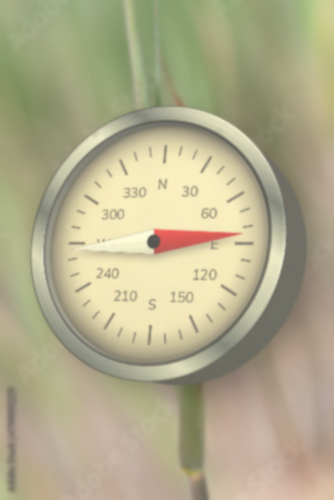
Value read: 85
